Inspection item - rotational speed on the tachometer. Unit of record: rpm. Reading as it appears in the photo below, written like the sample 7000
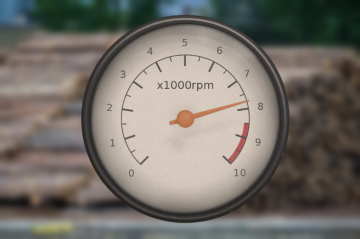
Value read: 7750
